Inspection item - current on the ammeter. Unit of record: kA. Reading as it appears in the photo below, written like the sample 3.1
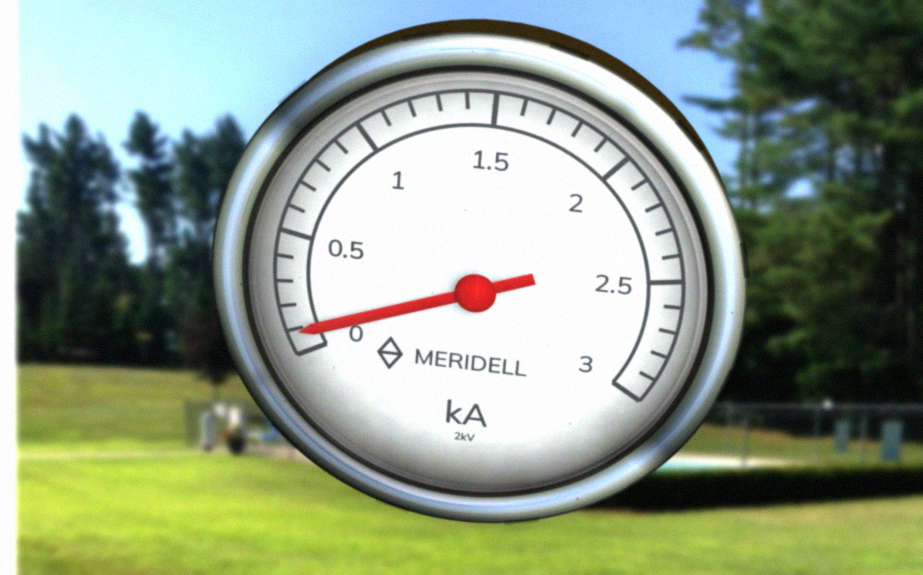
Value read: 0.1
